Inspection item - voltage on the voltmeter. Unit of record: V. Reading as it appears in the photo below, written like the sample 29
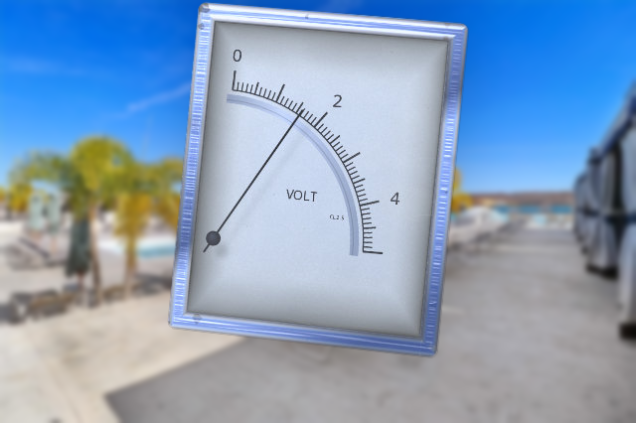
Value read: 1.6
